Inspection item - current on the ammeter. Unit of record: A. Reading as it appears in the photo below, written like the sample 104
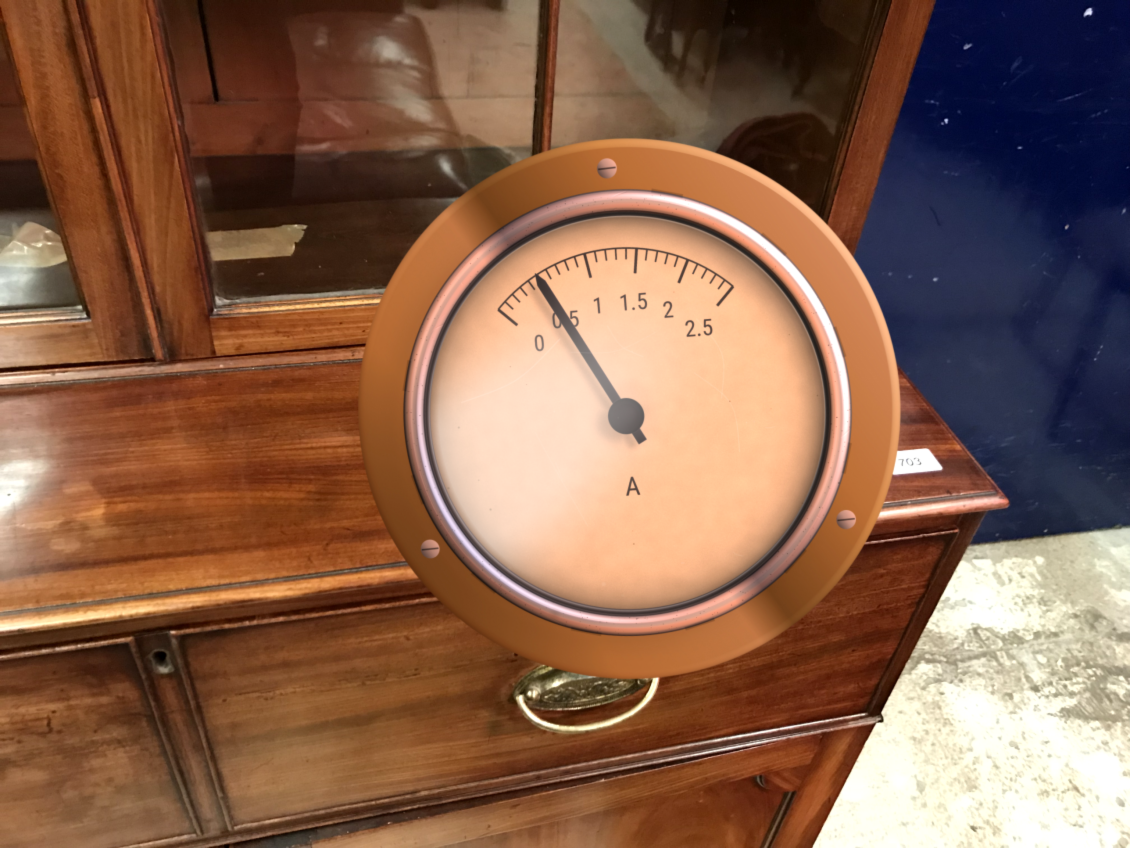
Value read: 0.5
